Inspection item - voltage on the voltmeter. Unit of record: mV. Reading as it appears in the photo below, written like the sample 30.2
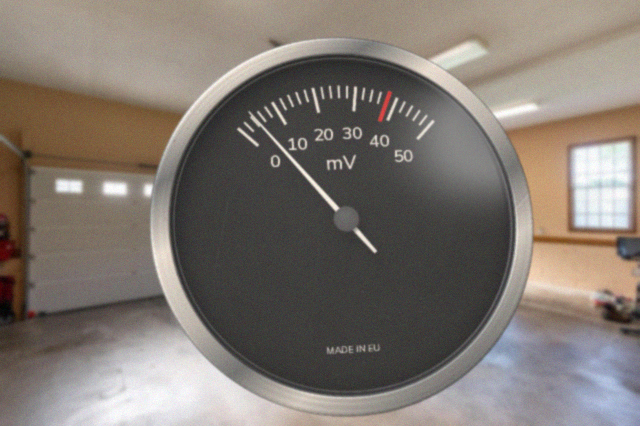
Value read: 4
